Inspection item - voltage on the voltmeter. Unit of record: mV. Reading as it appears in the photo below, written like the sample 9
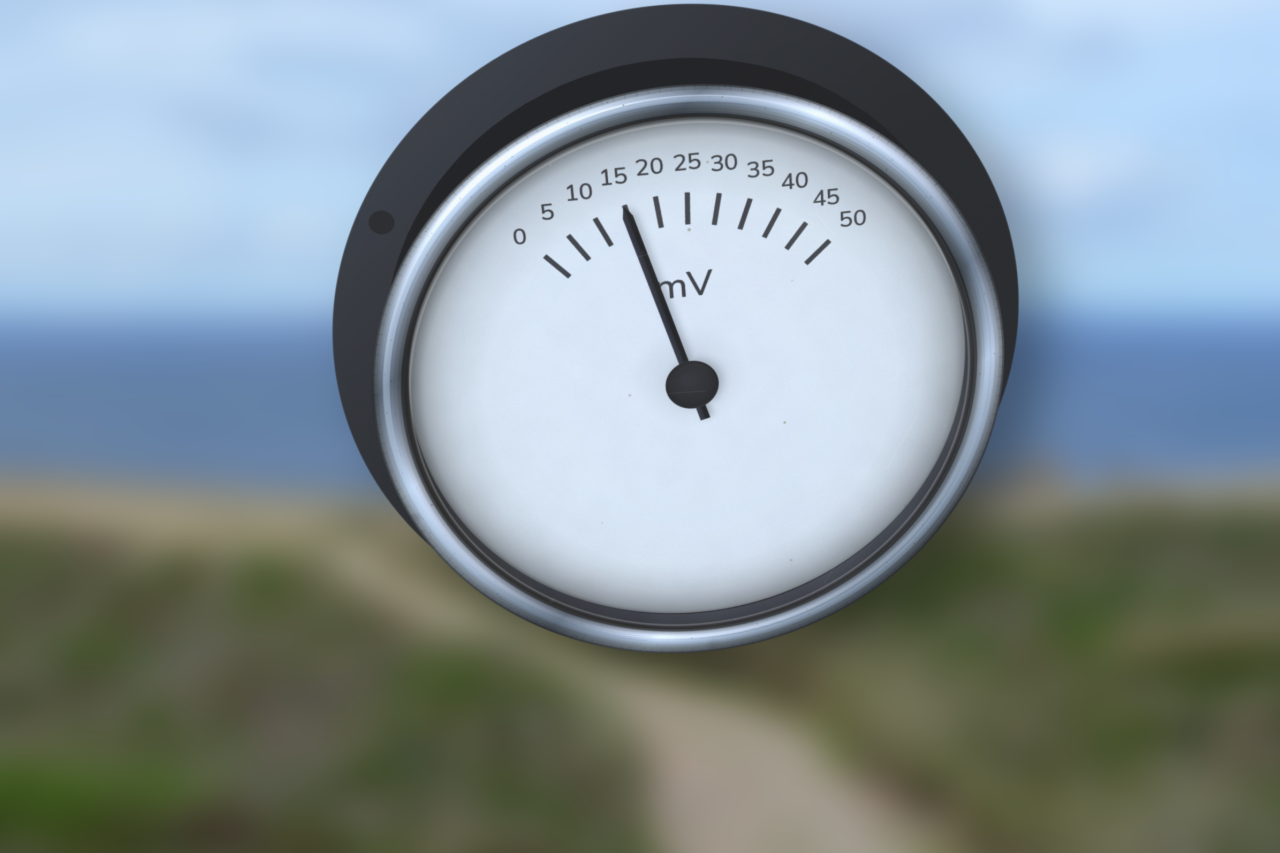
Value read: 15
